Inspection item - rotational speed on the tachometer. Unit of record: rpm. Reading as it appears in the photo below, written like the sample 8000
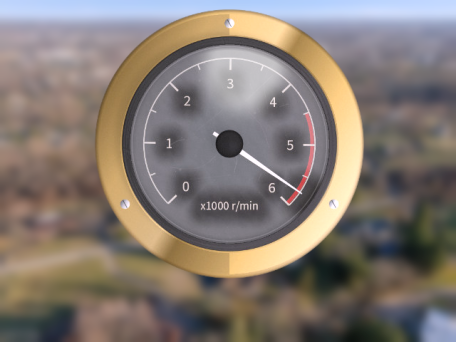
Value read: 5750
